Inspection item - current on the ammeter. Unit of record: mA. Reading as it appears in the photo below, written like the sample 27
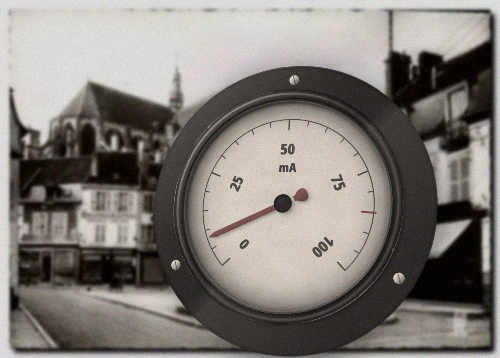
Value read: 7.5
